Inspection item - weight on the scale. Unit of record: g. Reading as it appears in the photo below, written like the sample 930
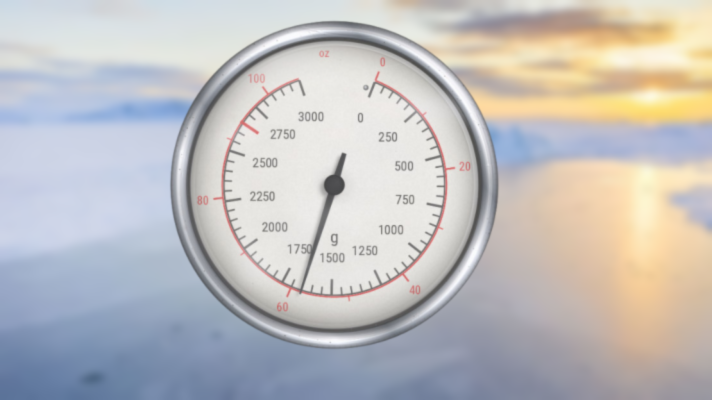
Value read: 1650
